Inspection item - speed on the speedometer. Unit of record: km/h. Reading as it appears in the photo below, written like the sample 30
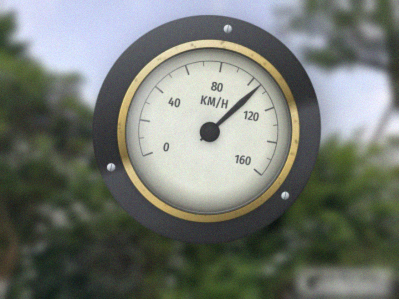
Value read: 105
